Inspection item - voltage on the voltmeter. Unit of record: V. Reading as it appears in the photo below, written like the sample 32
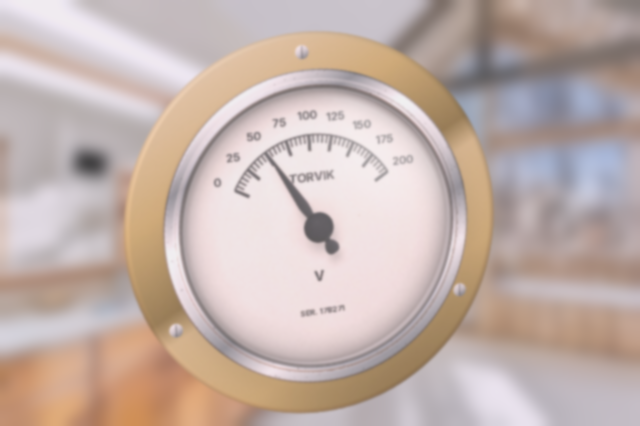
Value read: 50
